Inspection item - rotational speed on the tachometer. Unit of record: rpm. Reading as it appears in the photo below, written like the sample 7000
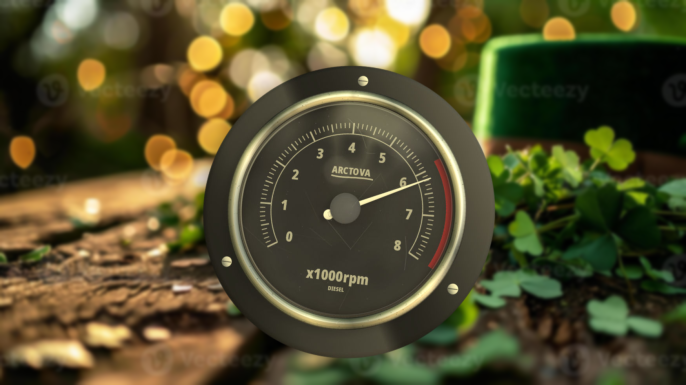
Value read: 6200
